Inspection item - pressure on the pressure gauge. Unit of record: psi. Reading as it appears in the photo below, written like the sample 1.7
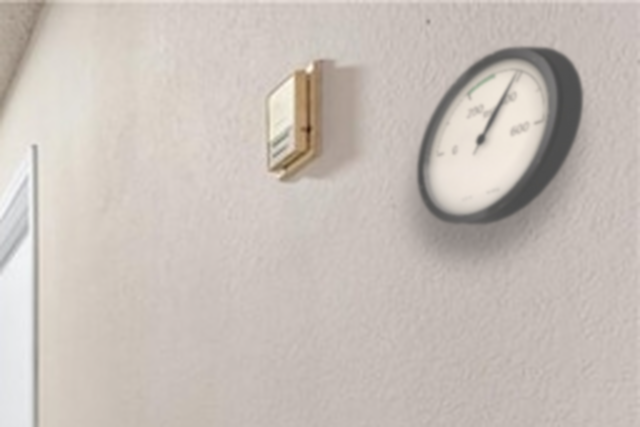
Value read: 400
